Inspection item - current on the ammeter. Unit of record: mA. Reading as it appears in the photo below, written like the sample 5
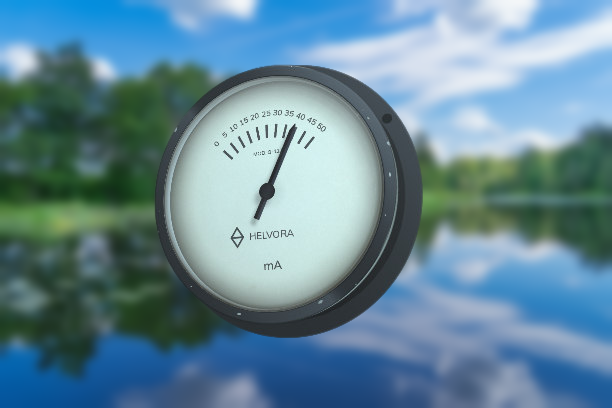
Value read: 40
